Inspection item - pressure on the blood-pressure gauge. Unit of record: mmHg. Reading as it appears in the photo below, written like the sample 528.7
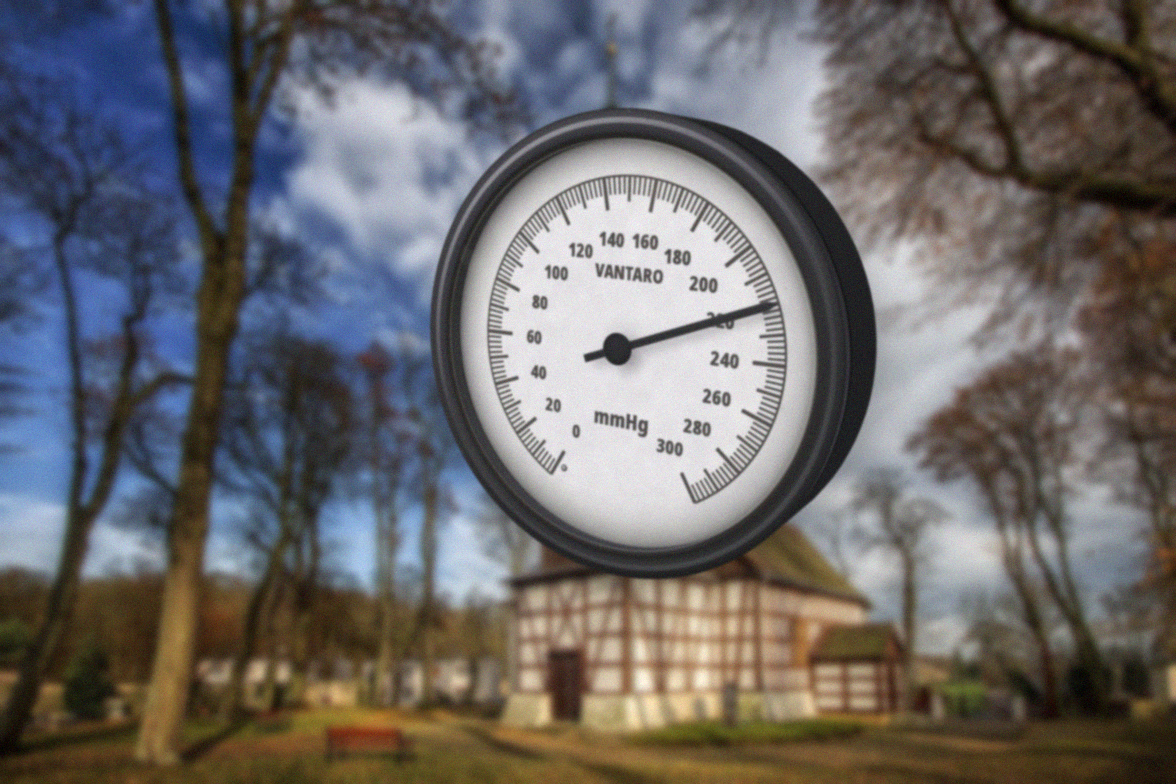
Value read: 220
